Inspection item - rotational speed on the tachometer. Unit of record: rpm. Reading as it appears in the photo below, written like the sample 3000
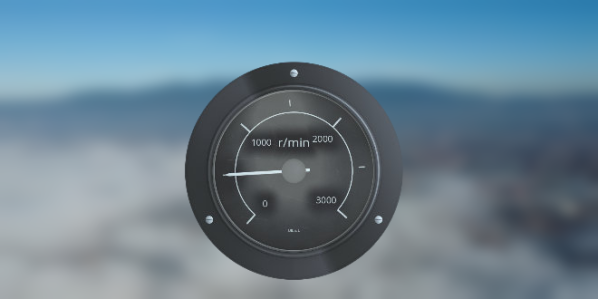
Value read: 500
